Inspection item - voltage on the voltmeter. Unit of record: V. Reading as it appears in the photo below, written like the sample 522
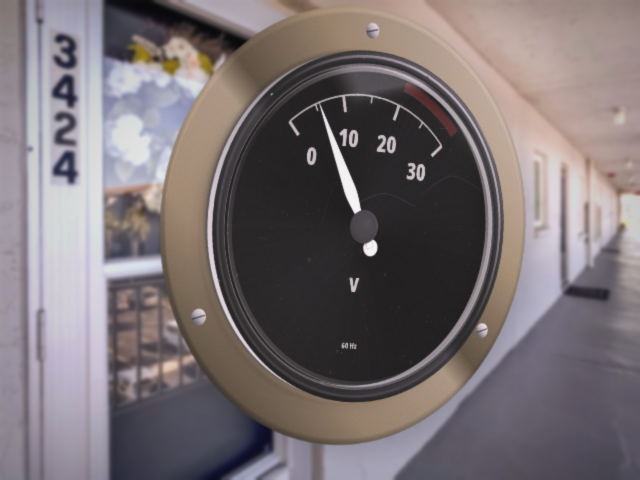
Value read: 5
